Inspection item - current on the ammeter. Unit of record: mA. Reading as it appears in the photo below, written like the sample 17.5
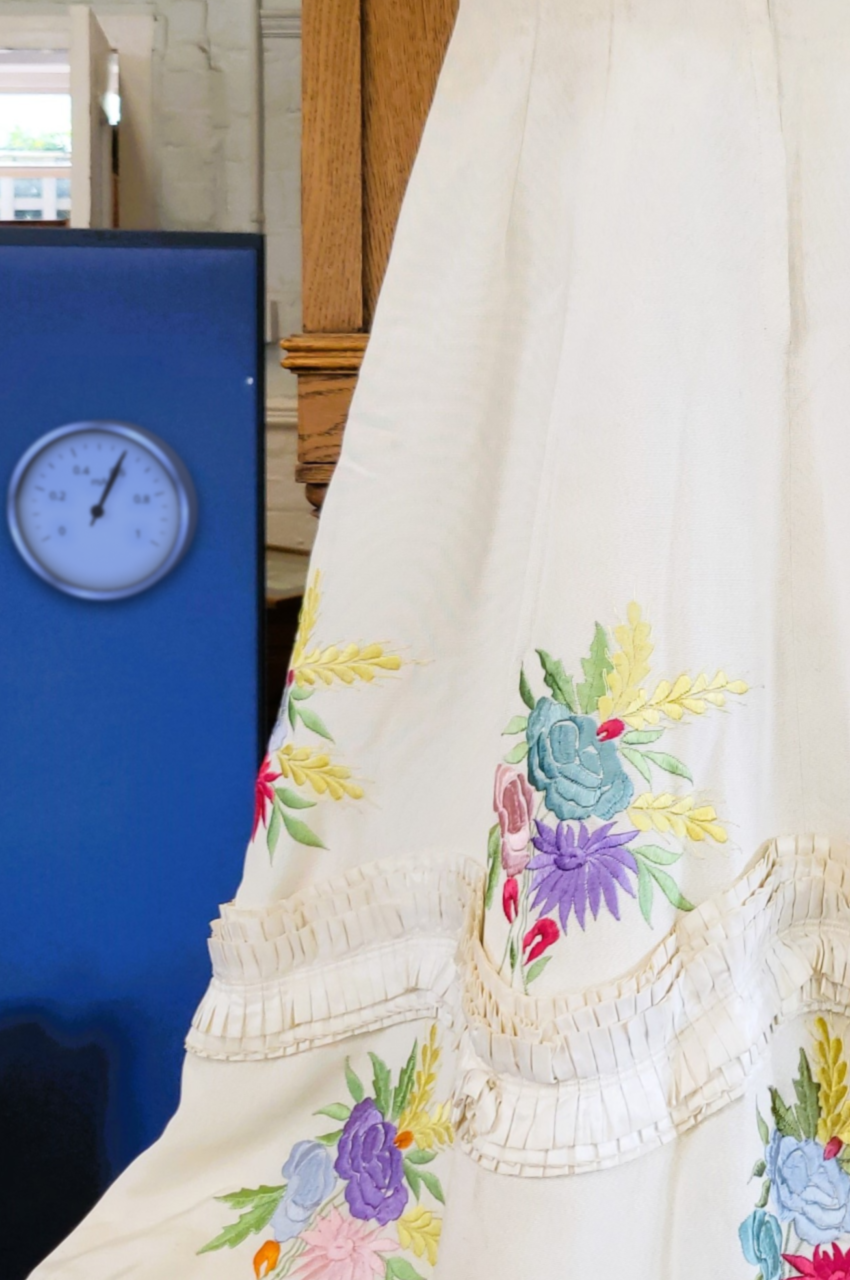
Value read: 0.6
